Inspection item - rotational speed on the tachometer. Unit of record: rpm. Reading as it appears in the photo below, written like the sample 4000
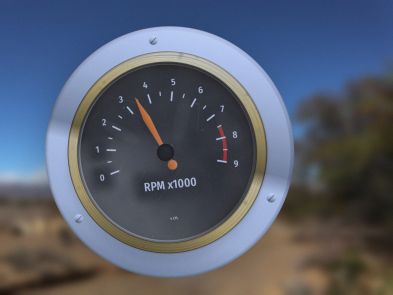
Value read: 3500
